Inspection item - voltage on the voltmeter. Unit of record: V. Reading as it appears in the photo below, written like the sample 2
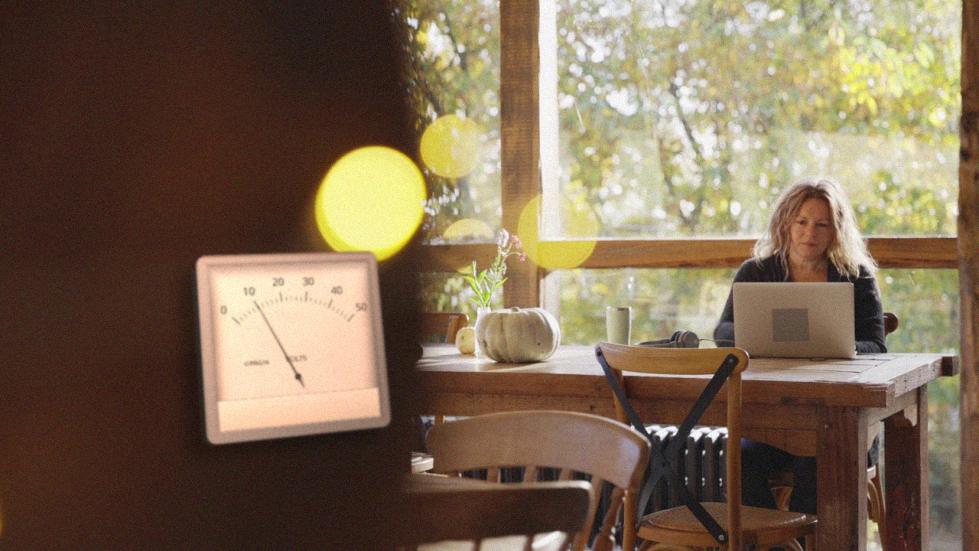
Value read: 10
